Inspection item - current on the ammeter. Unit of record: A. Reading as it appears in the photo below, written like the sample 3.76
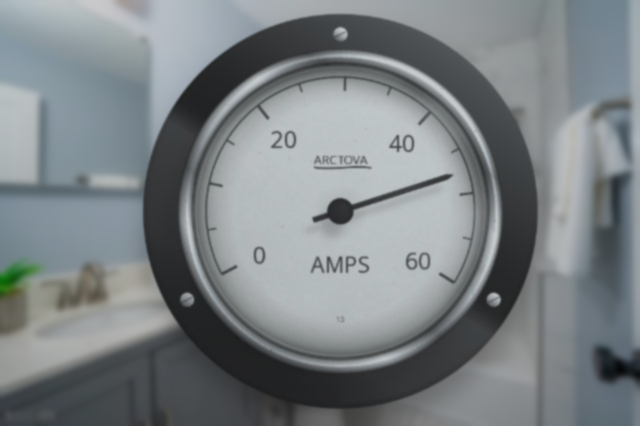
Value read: 47.5
